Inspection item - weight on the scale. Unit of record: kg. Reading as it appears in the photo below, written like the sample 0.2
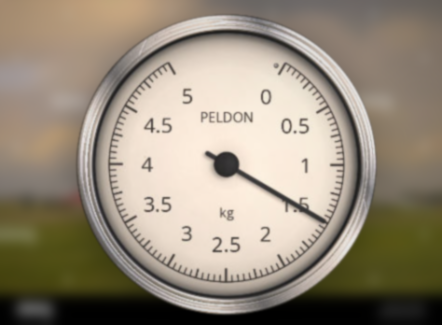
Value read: 1.5
